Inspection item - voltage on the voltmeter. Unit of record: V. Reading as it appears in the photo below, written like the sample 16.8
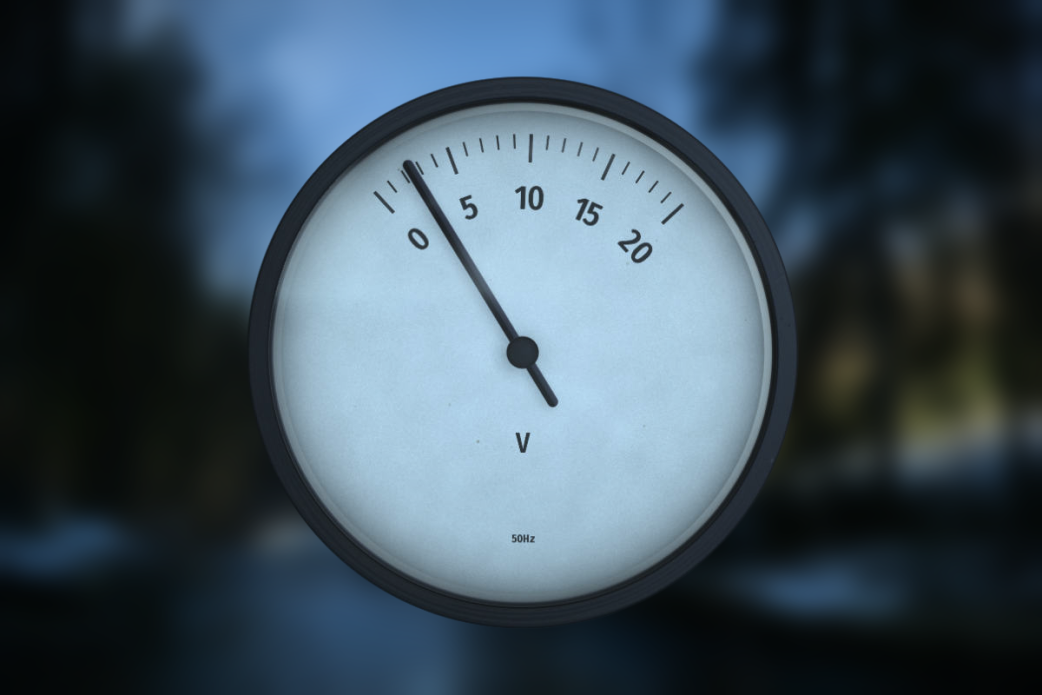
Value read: 2.5
